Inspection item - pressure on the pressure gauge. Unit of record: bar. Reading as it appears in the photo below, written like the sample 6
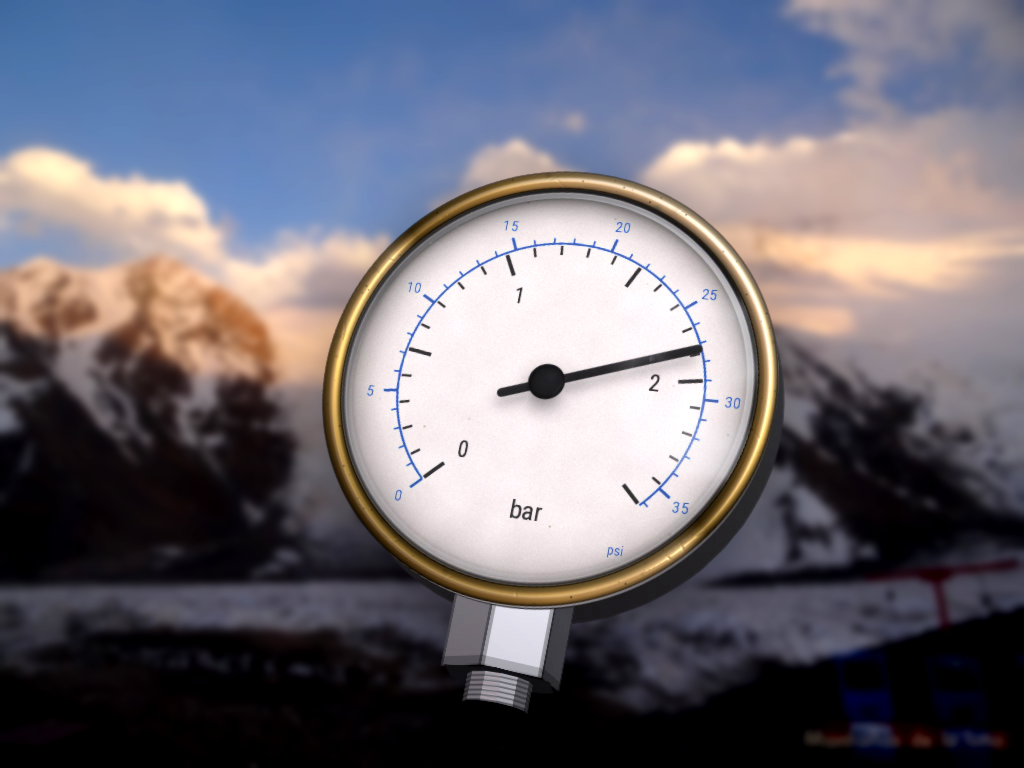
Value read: 1.9
